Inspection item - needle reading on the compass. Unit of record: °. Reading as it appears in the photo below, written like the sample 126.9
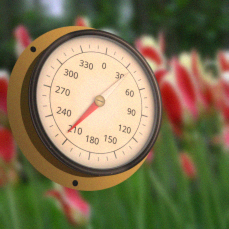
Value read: 215
